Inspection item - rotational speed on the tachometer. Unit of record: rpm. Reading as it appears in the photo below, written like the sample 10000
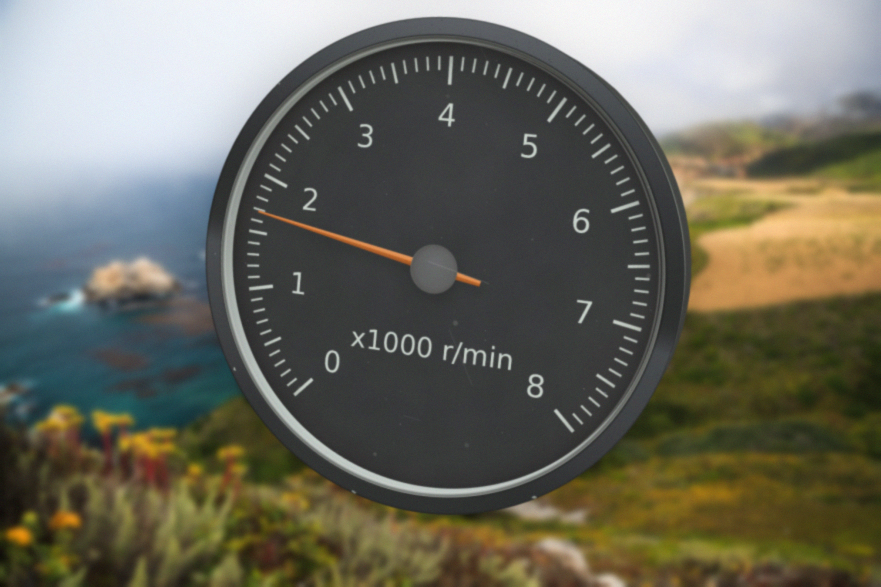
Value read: 1700
